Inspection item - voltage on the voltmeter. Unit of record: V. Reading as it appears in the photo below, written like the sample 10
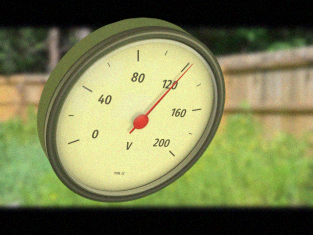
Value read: 120
